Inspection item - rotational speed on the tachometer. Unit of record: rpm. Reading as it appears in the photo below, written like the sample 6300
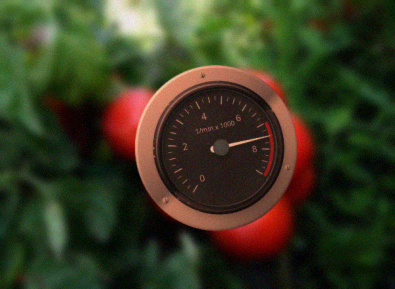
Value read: 7500
